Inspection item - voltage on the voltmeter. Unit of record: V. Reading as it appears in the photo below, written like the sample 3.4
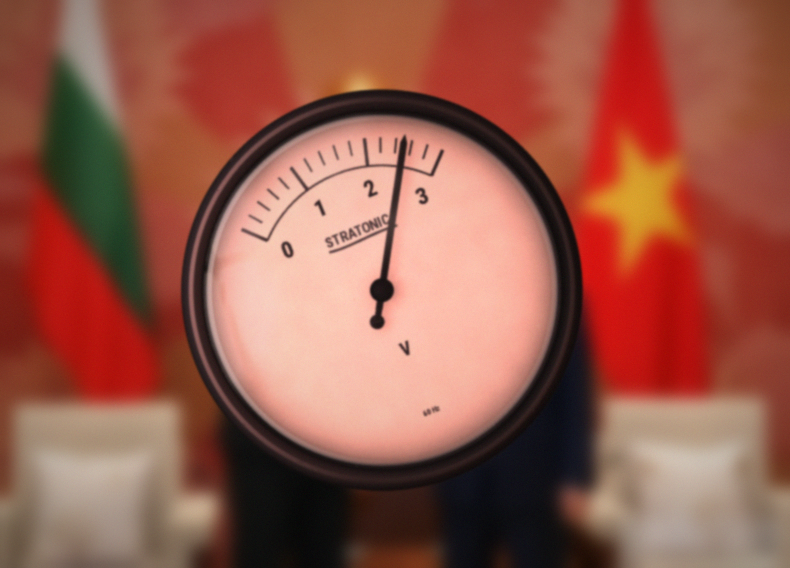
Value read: 2.5
